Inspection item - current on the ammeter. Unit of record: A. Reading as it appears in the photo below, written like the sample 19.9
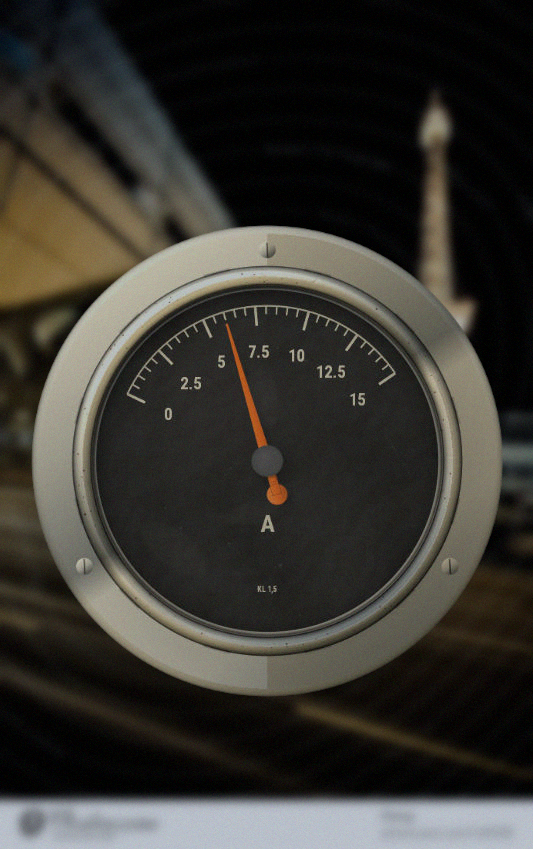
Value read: 6
